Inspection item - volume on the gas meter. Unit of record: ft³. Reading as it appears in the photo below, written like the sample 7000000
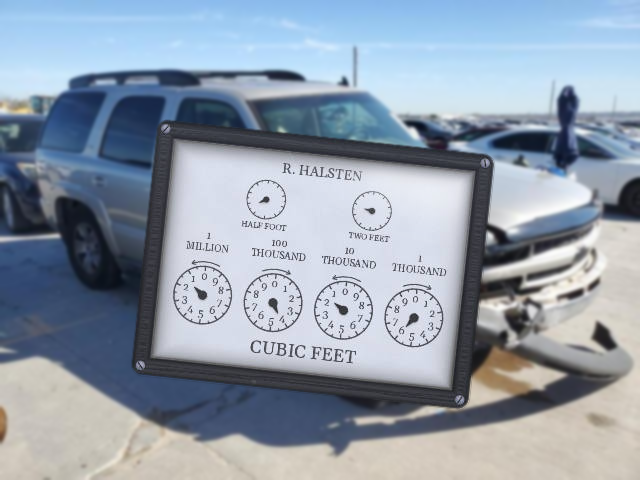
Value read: 141600
